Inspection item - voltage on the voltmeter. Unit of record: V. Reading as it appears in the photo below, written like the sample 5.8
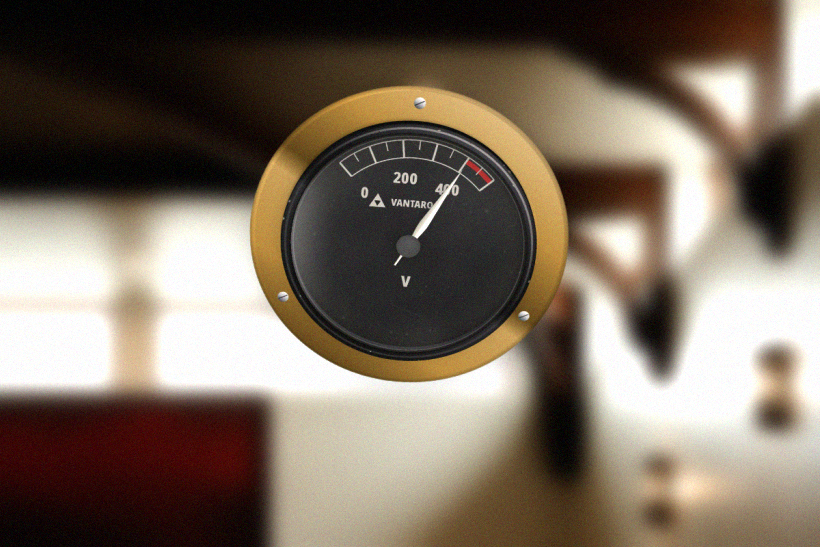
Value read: 400
